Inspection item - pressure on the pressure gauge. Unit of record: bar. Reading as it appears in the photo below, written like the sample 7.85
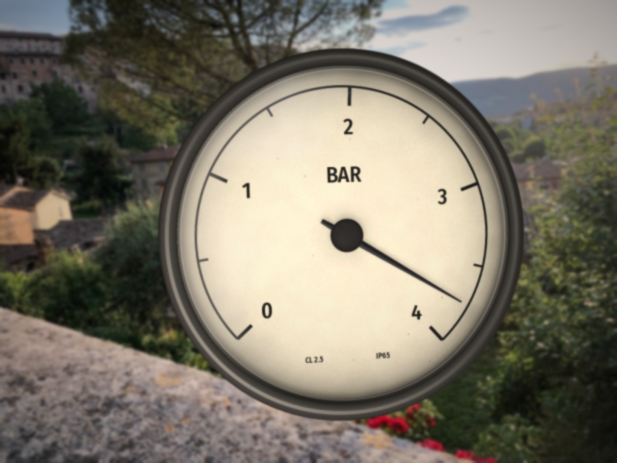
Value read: 3.75
